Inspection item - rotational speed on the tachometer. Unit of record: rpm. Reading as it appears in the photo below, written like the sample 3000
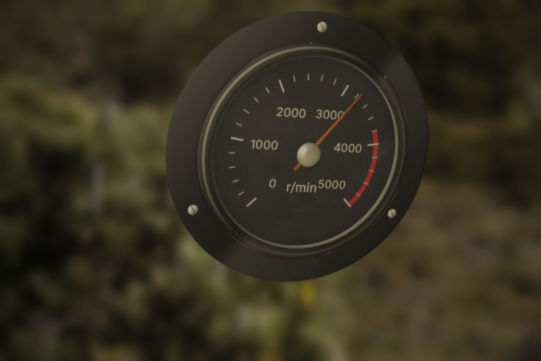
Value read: 3200
